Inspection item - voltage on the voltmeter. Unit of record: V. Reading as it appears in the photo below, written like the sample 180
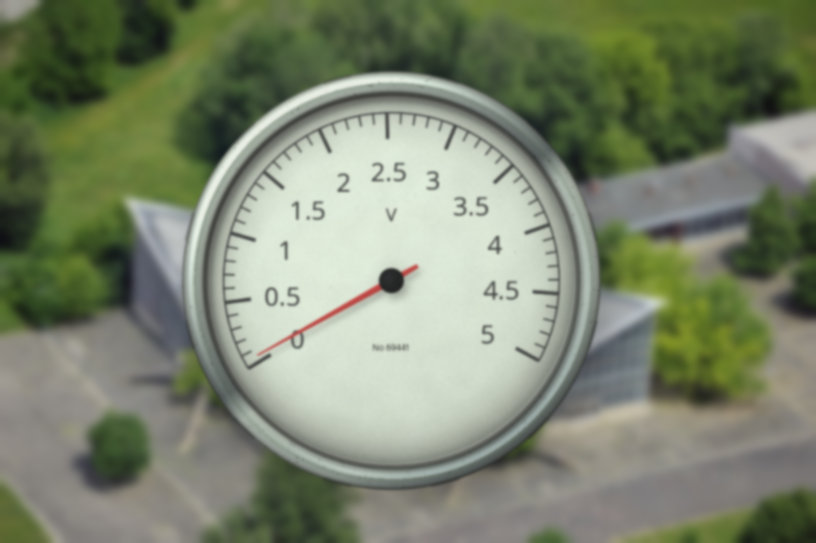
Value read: 0.05
